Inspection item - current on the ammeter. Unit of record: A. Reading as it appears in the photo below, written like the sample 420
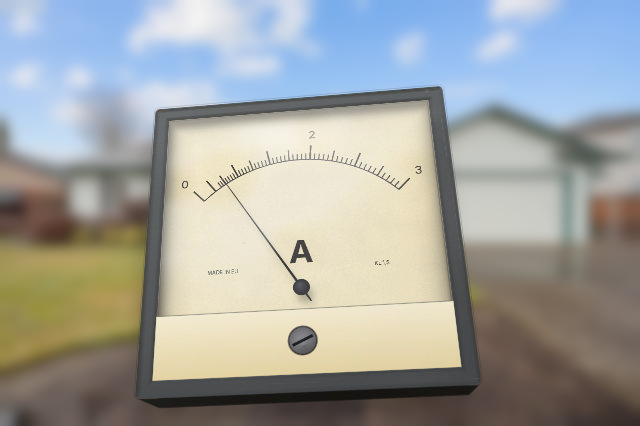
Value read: 0.75
